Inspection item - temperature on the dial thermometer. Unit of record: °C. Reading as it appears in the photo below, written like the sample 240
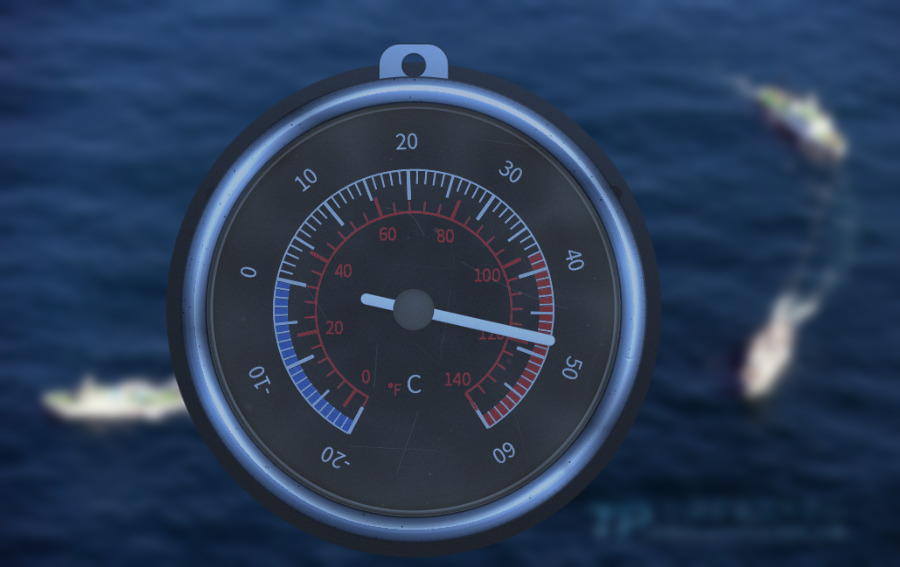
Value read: 48
